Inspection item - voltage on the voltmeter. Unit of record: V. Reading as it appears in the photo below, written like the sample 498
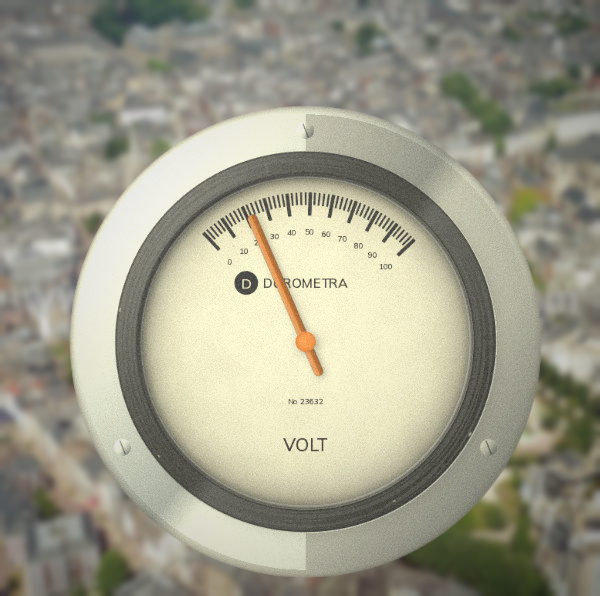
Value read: 22
